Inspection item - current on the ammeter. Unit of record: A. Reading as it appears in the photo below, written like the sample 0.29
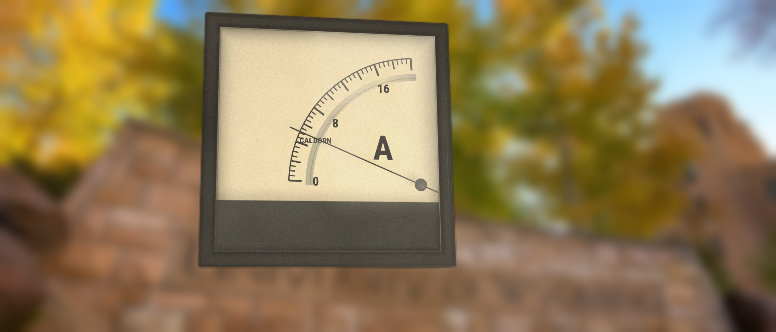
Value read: 5
